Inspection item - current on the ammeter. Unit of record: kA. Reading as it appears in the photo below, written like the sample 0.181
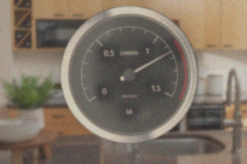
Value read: 1.15
